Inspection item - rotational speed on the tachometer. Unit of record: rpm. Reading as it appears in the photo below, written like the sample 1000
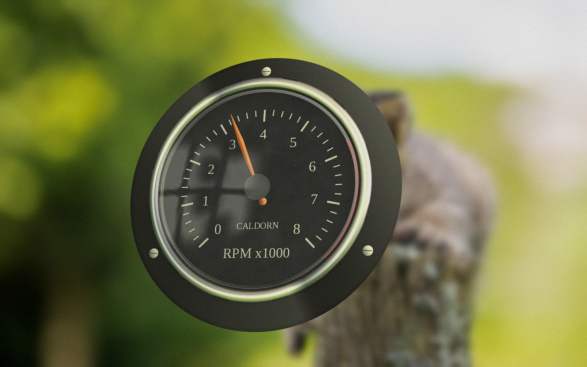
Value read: 3300
